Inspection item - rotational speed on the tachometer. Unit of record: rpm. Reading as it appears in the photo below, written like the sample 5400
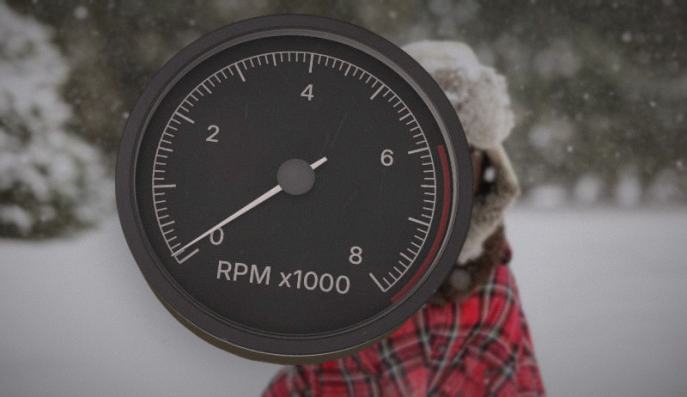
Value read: 100
